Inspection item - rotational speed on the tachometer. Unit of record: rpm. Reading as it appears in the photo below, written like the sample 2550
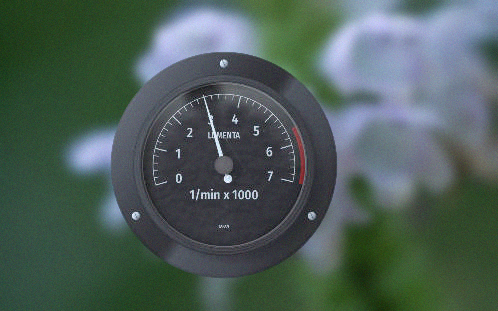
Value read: 3000
